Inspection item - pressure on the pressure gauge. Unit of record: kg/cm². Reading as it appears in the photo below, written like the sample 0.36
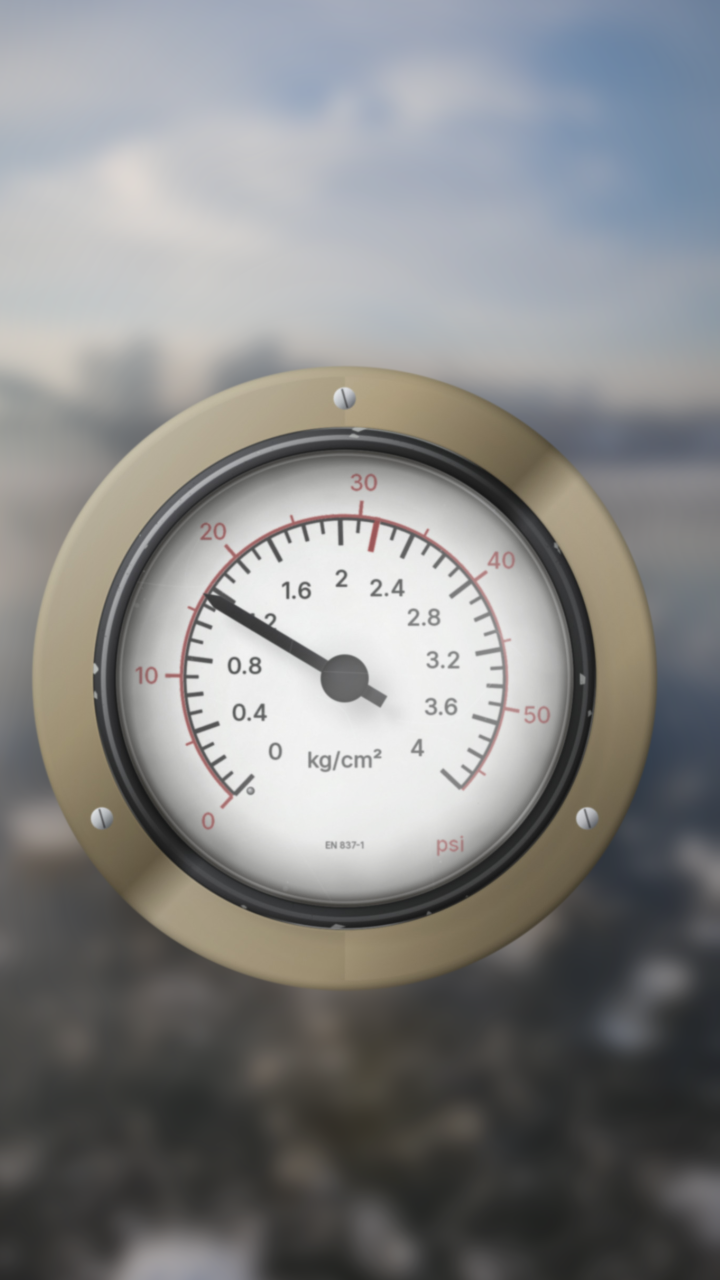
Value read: 1.15
